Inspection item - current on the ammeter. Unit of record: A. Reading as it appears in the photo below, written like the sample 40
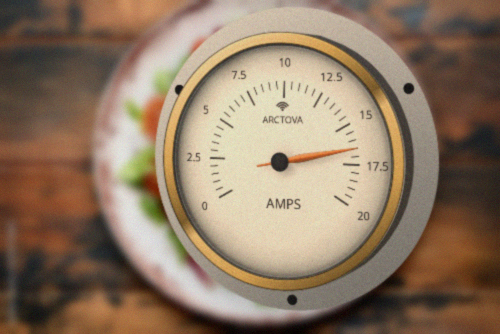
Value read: 16.5
